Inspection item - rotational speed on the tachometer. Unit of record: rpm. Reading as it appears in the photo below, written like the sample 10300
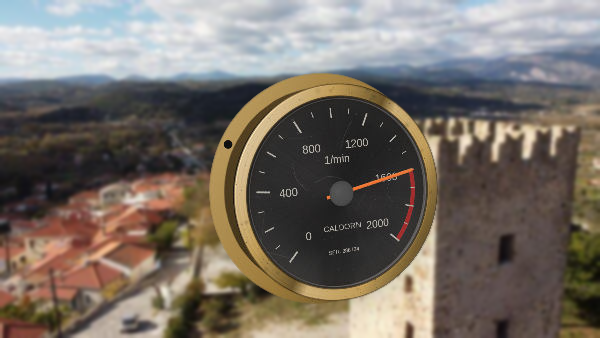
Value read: 1600
